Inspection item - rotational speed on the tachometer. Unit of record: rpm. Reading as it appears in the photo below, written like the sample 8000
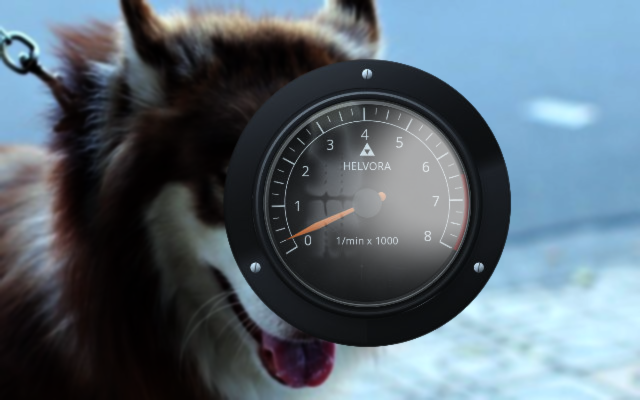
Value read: 250
